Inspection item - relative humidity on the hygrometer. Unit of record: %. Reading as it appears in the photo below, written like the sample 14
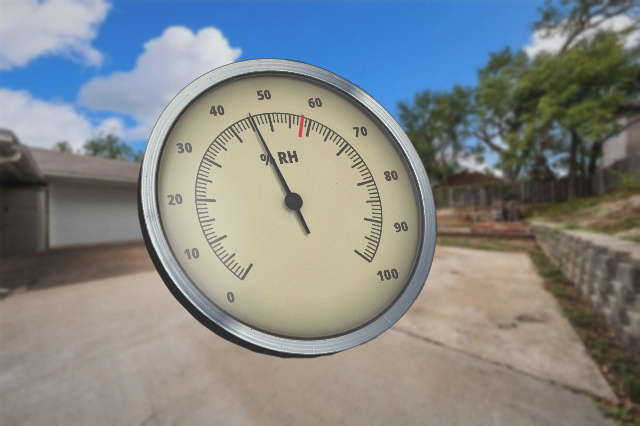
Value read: 45
